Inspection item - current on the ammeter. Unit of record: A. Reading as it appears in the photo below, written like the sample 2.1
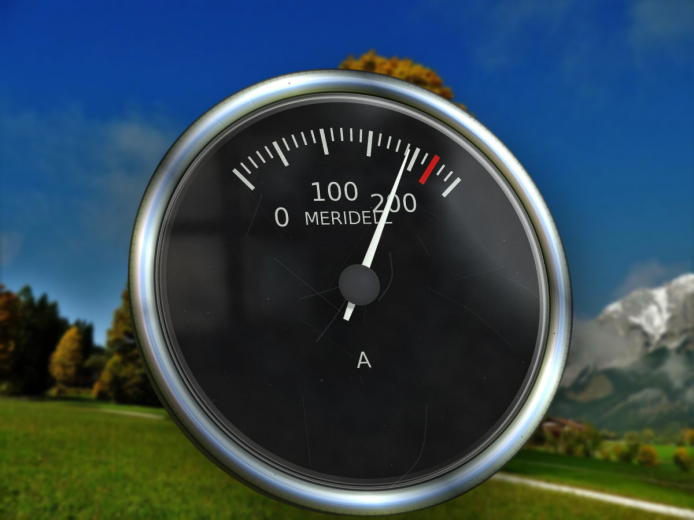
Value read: 190
